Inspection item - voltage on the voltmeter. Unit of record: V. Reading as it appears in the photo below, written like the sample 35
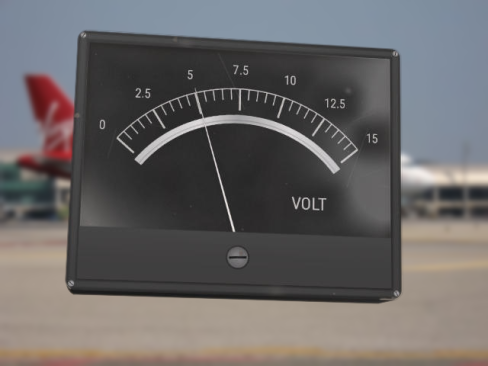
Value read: 5
